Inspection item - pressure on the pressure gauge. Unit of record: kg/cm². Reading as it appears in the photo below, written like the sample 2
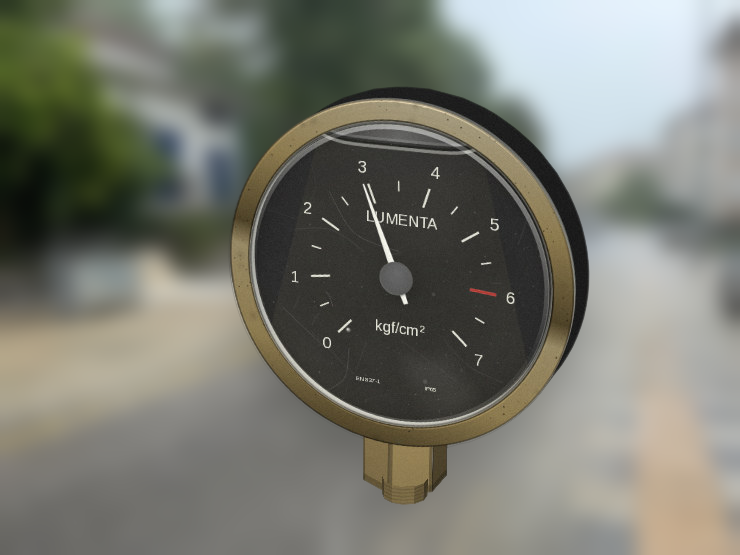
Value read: 3
